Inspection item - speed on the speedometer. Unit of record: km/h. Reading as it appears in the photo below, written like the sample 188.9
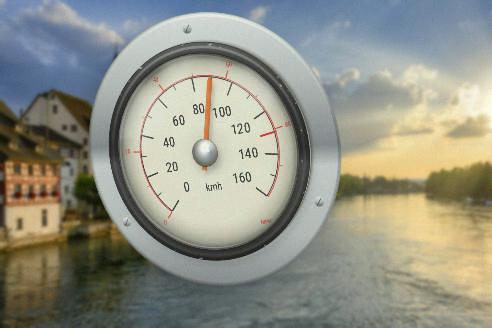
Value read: 90
